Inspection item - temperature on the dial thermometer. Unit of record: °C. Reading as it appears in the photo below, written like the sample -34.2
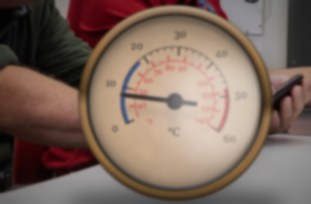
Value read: 8
